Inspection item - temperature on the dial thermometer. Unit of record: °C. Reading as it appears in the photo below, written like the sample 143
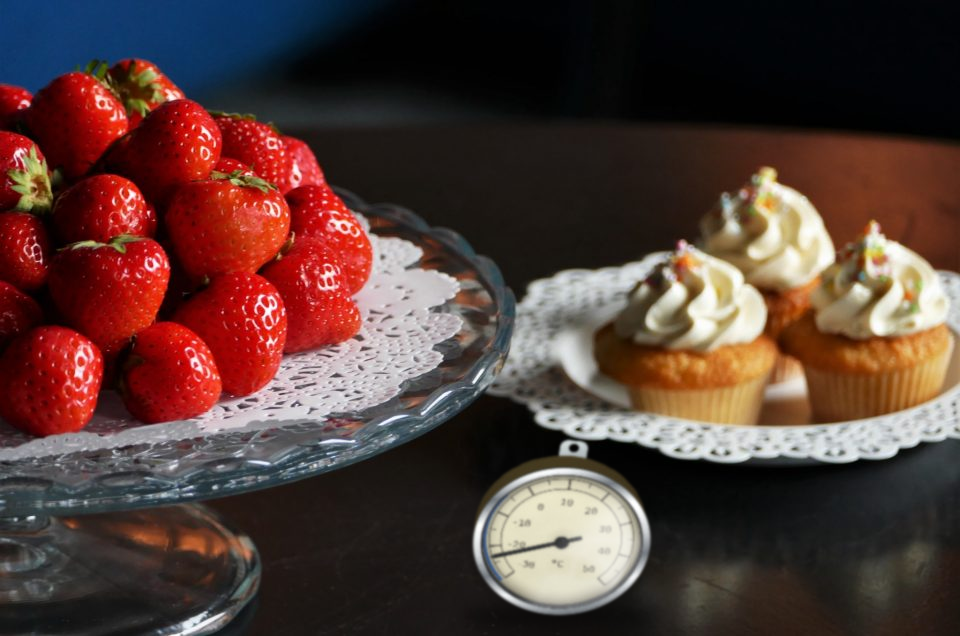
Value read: -22.5
